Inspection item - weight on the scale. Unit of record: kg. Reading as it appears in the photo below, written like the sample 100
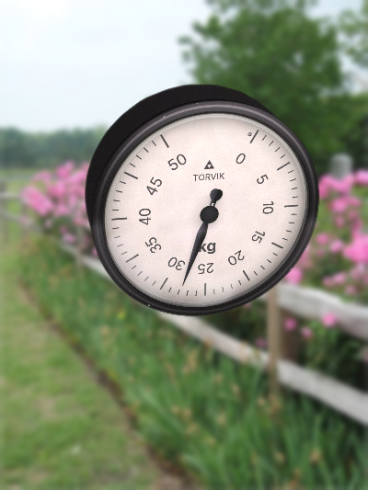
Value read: 28
